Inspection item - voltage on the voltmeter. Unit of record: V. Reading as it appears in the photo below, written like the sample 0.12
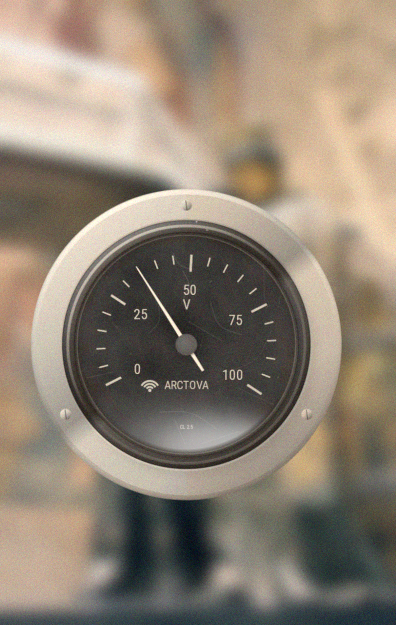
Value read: 35
